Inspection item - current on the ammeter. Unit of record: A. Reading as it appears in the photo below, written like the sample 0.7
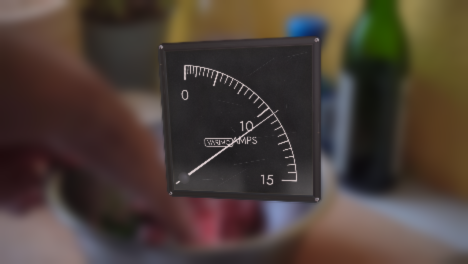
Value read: 10.5
